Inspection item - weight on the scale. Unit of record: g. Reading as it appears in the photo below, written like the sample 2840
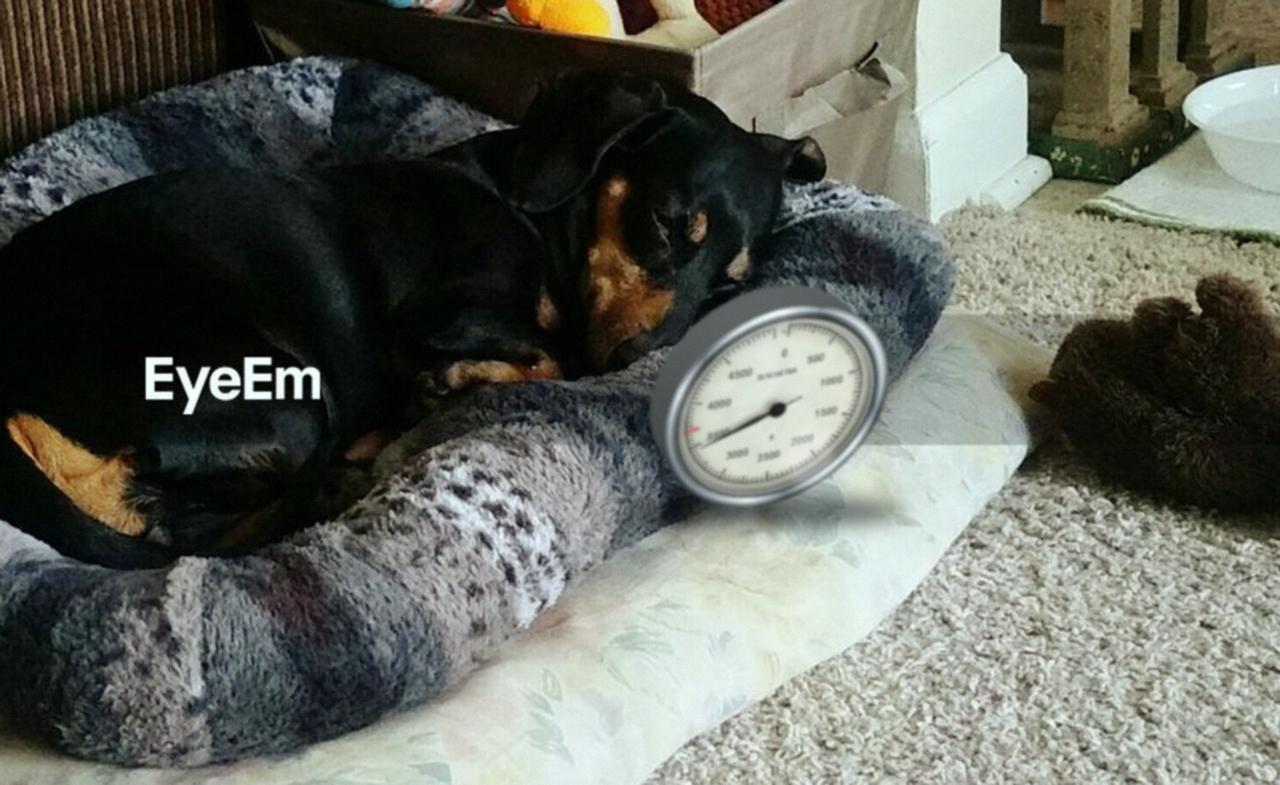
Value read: 3500
